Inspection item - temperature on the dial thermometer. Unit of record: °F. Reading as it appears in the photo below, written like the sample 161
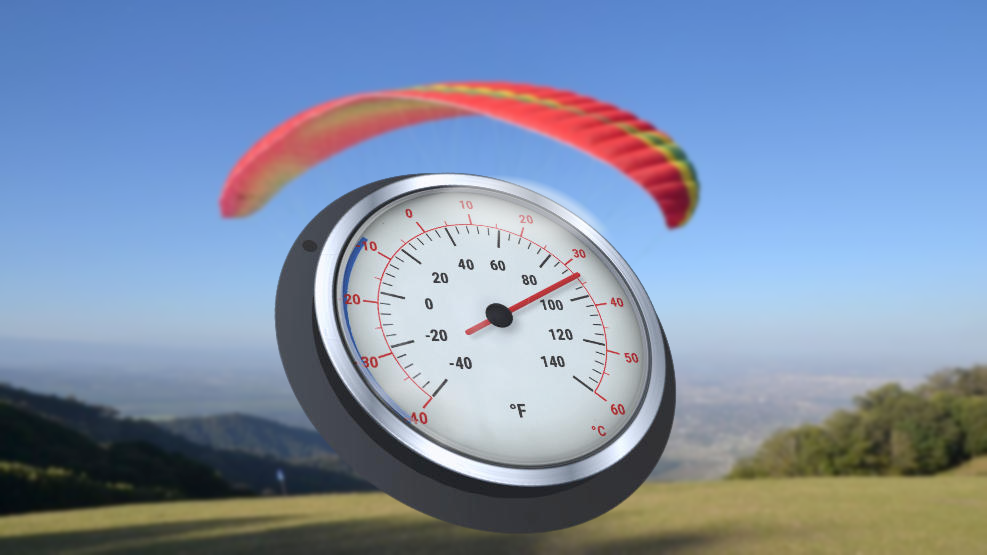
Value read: 92
